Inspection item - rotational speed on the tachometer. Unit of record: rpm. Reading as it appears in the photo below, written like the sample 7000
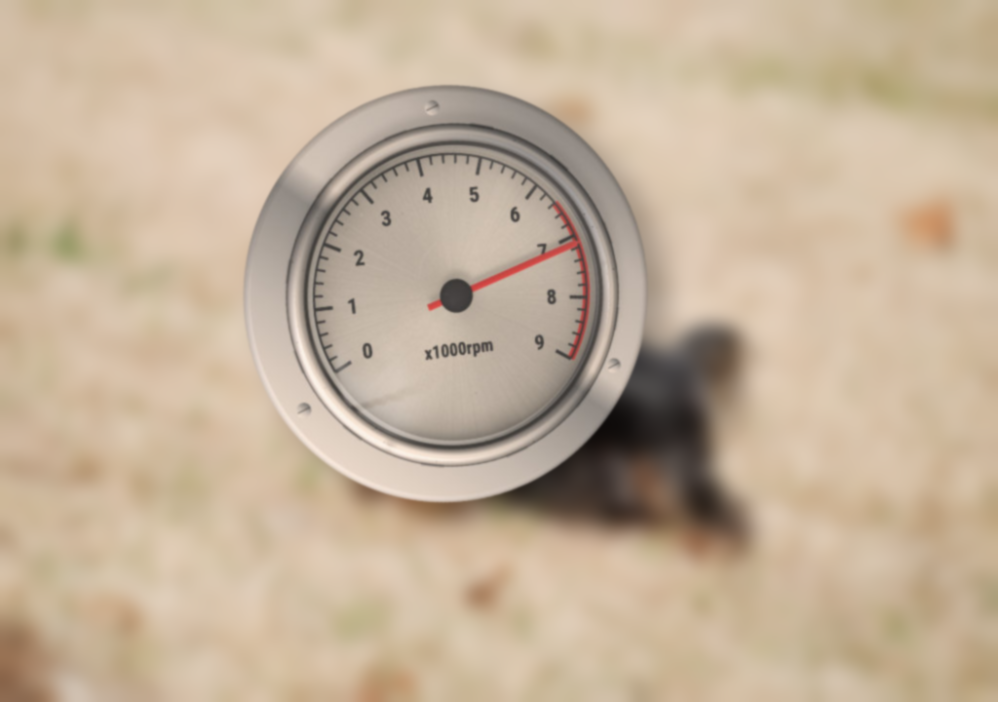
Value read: 7100
